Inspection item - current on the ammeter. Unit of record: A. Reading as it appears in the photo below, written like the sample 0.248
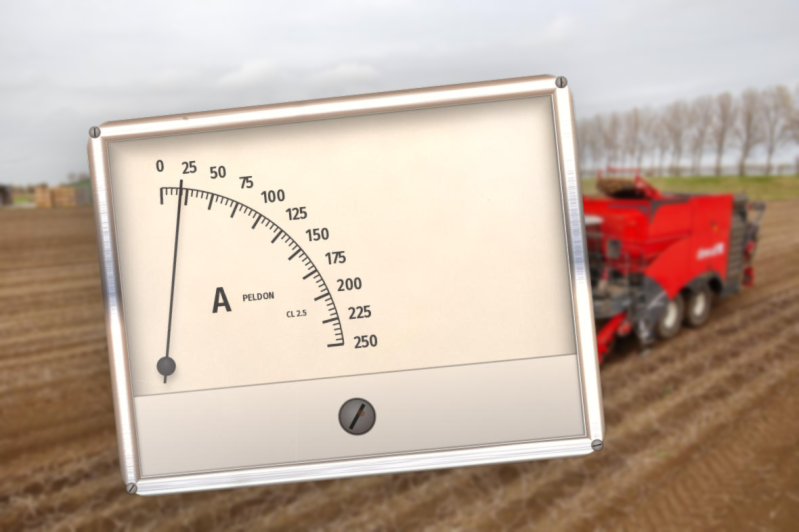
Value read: 20
